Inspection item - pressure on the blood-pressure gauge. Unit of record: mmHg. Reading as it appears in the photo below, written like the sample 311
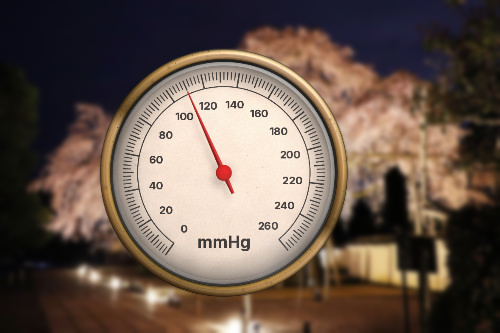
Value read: 110
